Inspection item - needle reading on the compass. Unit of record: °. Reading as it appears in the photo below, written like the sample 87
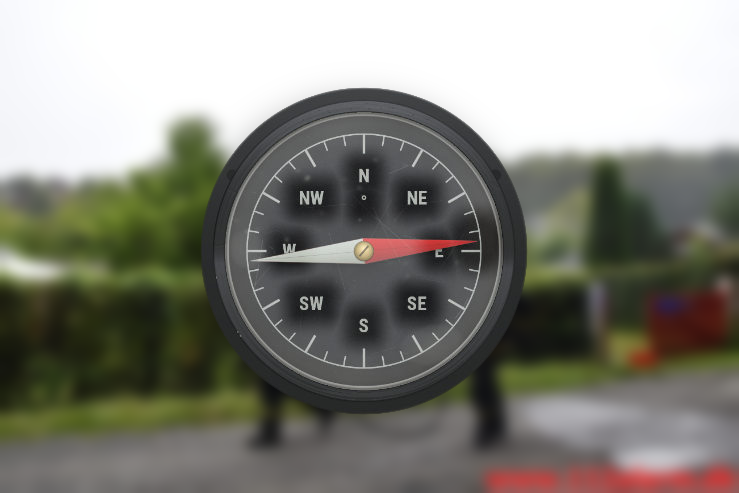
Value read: 85
